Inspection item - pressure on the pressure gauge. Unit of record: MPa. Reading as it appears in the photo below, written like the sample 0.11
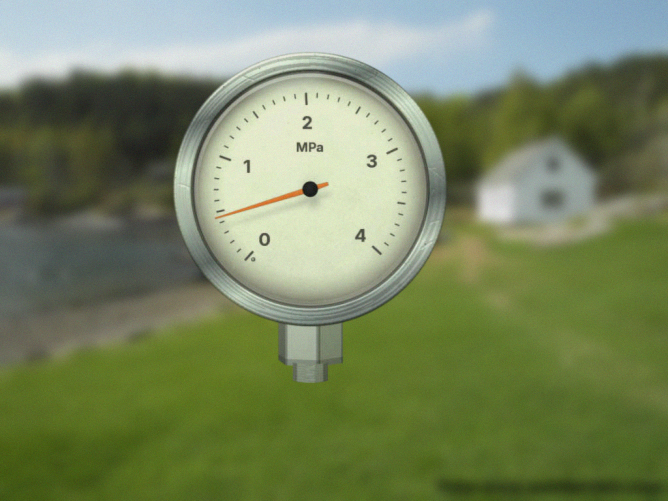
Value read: 0.45
